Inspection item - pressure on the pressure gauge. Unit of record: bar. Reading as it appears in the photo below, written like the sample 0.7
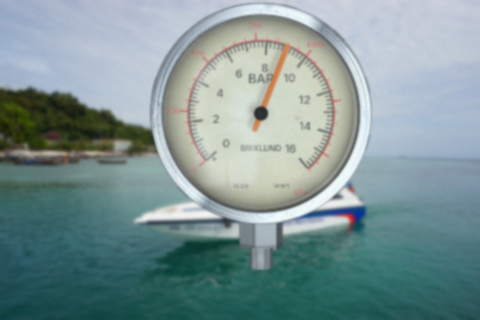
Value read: 9
